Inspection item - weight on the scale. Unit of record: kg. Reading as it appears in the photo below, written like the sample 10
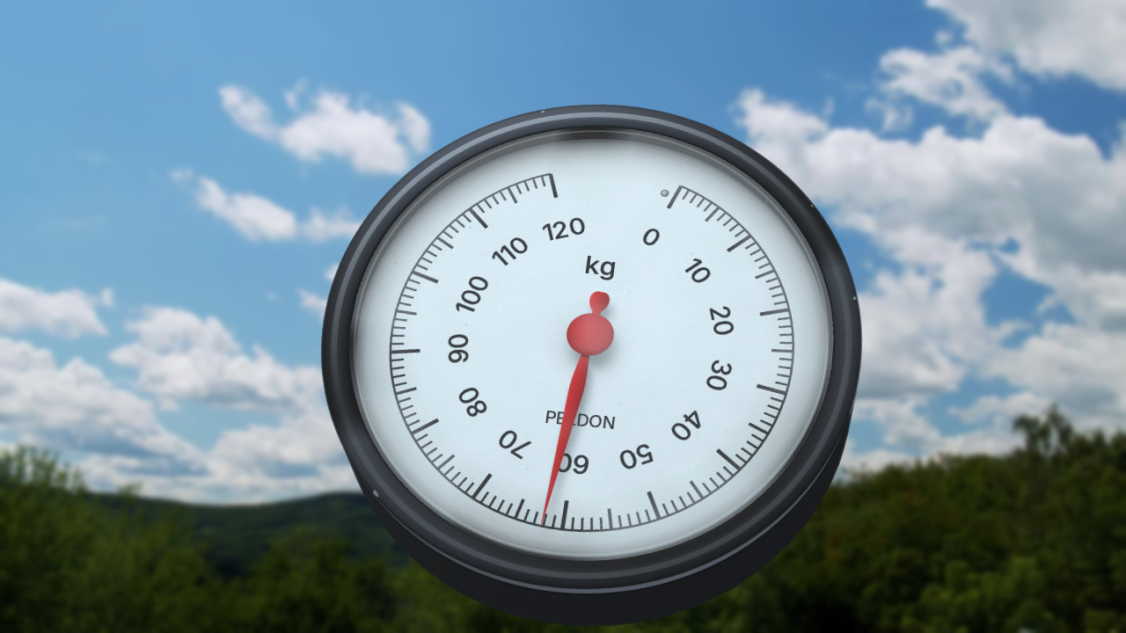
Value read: 62
